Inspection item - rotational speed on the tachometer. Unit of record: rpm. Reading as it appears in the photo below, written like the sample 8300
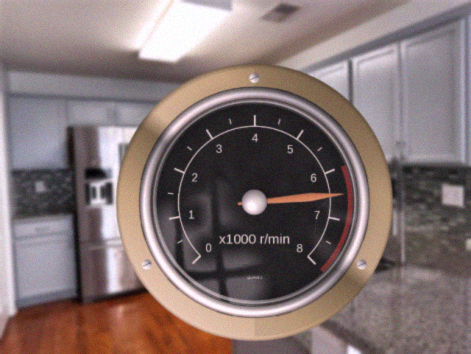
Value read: 6500
